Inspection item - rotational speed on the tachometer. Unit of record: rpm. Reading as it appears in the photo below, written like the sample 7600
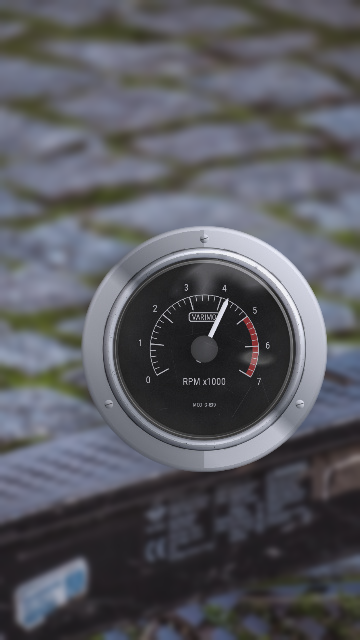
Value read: 4200
